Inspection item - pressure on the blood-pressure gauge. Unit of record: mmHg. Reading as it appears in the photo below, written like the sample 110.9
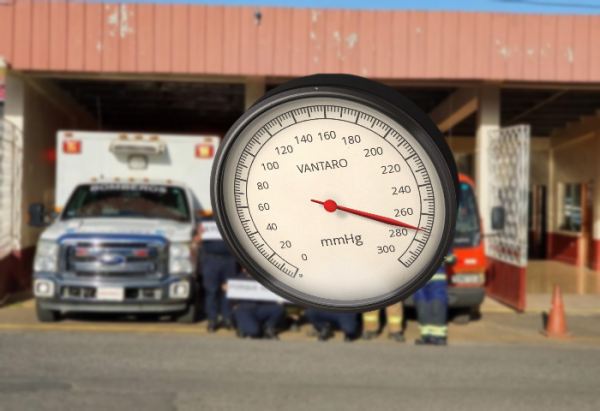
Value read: 270
